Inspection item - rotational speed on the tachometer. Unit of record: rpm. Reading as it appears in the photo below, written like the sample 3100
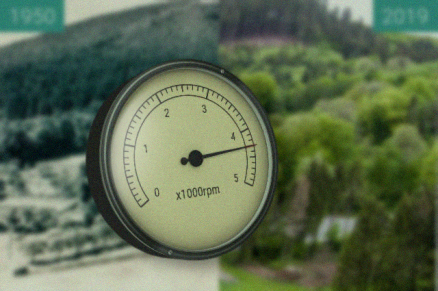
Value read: 4300
